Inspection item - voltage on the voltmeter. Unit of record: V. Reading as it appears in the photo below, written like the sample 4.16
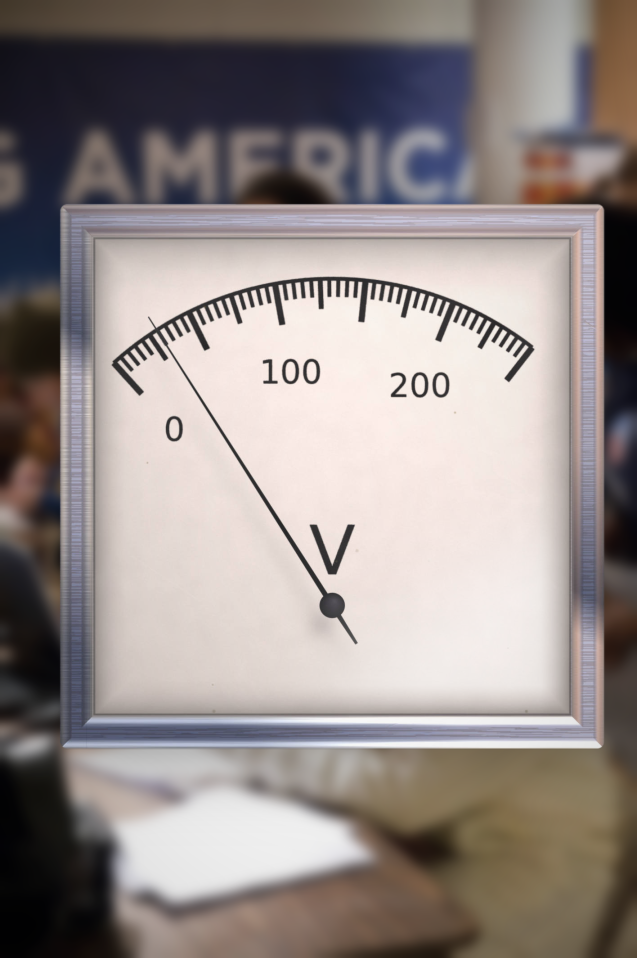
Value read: 30
